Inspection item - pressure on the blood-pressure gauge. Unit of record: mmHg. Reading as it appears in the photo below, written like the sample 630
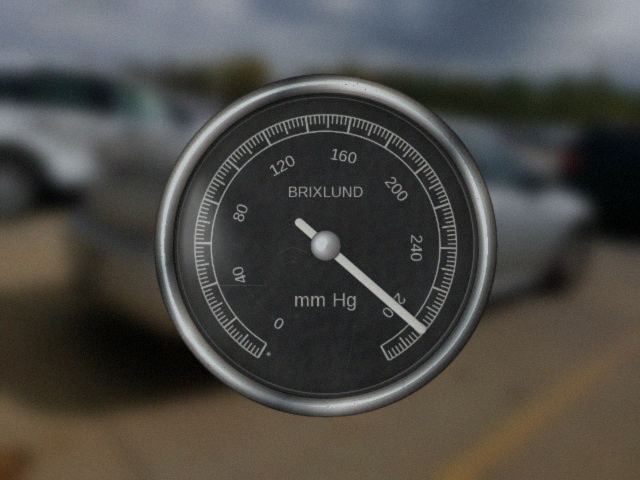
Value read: 280
